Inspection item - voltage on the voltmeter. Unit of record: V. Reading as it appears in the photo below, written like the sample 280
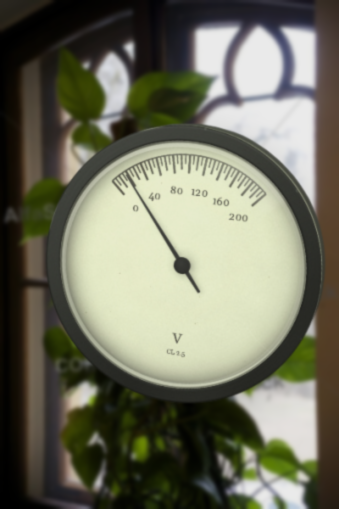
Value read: 20
